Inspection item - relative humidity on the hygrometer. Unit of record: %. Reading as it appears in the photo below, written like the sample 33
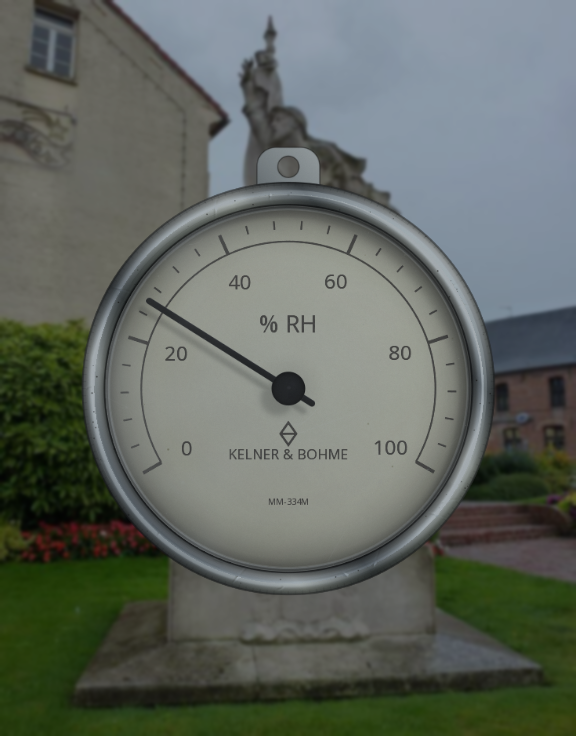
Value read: 26
